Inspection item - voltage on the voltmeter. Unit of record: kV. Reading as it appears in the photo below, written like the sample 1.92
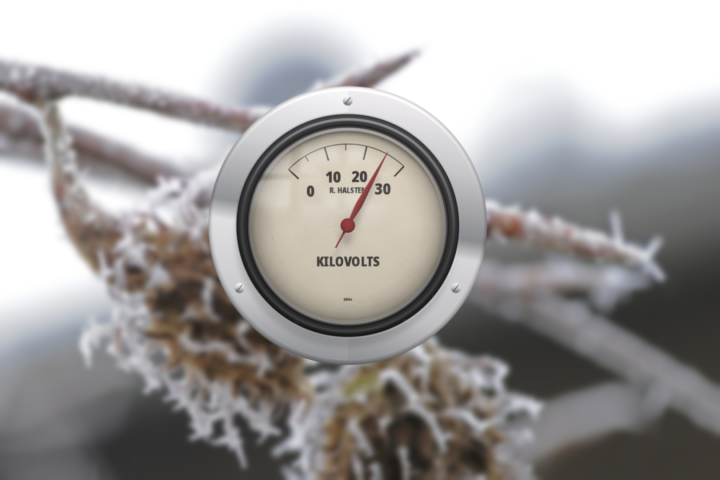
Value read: 25
